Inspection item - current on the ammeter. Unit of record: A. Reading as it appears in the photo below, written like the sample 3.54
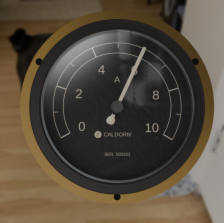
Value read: 6
